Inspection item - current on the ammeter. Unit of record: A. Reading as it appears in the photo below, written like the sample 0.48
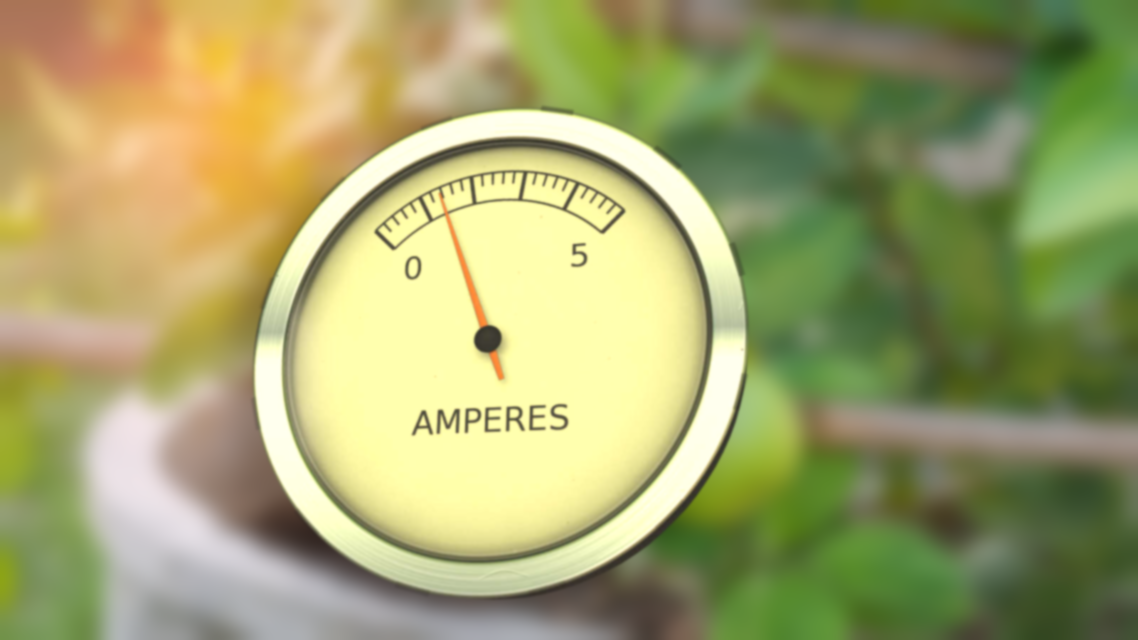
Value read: 1.4
